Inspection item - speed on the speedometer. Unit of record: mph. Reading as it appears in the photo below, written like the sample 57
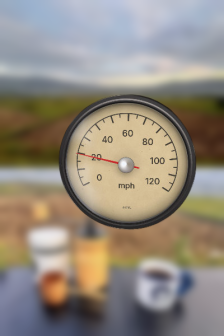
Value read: 20
